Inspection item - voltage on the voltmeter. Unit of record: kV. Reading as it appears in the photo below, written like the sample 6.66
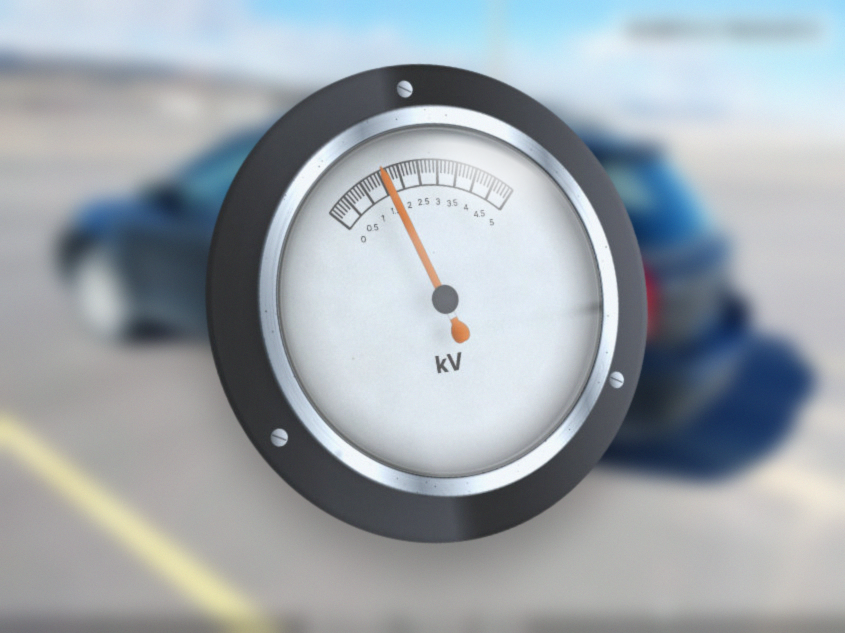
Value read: 1.5
